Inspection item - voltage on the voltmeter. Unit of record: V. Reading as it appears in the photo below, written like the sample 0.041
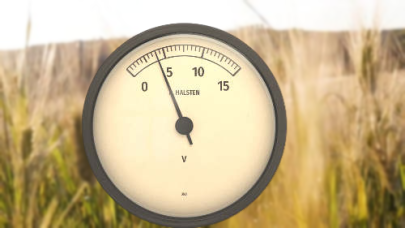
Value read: 4
